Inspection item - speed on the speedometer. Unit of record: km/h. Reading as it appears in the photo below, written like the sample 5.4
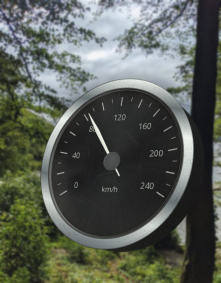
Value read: 85
